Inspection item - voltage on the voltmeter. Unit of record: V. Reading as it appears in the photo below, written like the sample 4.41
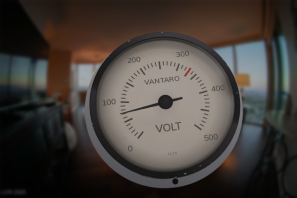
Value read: 70
